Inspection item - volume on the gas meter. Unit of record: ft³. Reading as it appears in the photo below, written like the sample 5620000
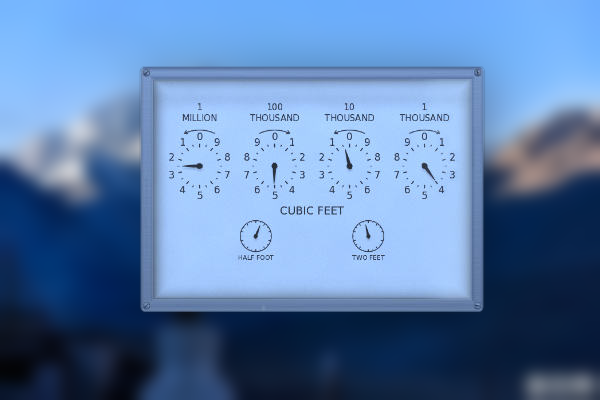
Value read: 250400
